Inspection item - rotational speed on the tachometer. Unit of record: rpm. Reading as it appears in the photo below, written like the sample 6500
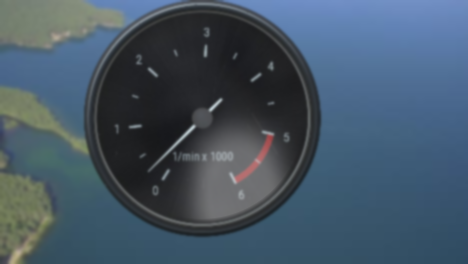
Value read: 250
